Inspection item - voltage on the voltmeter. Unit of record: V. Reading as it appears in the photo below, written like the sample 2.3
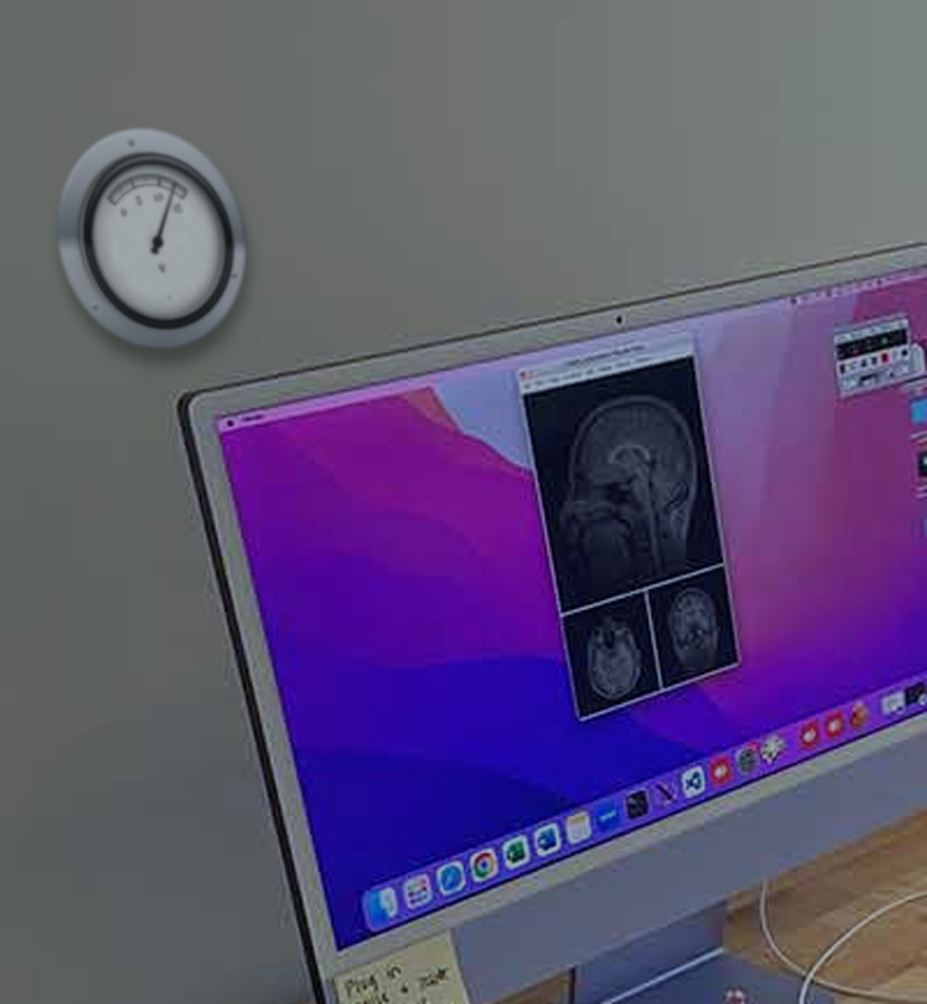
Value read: 12.5
